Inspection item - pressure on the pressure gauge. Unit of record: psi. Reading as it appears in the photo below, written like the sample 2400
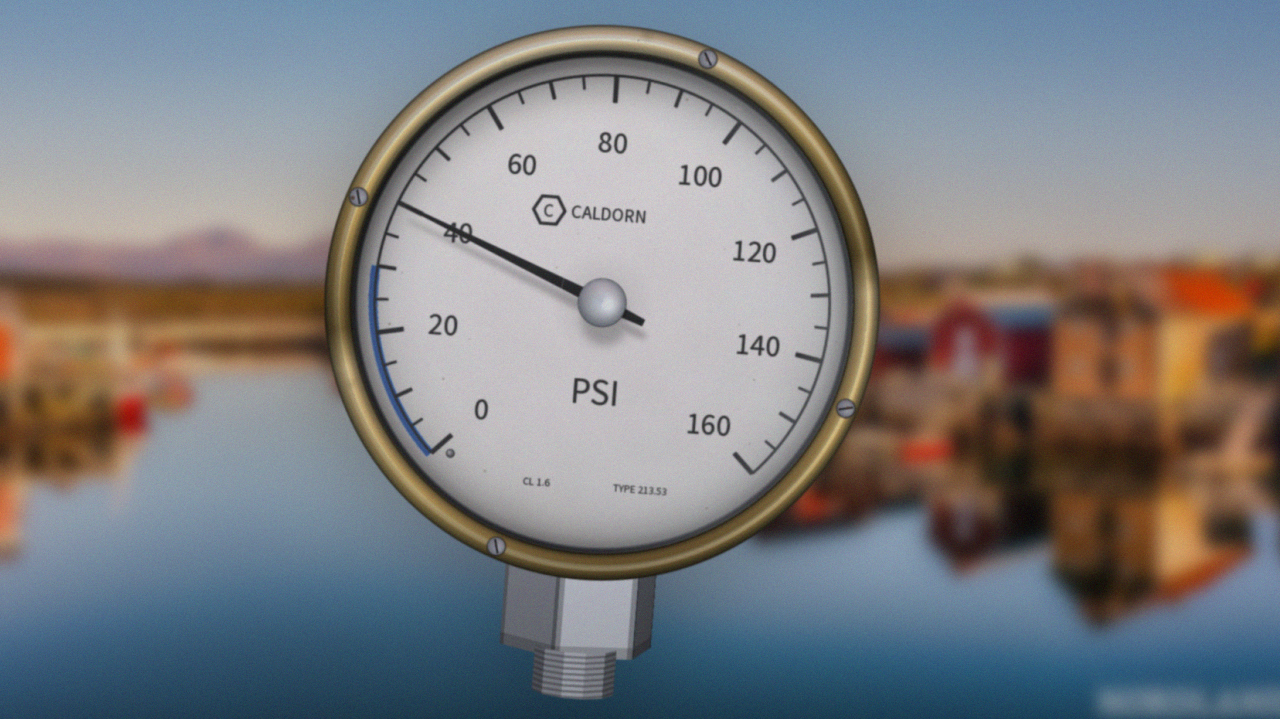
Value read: 40
